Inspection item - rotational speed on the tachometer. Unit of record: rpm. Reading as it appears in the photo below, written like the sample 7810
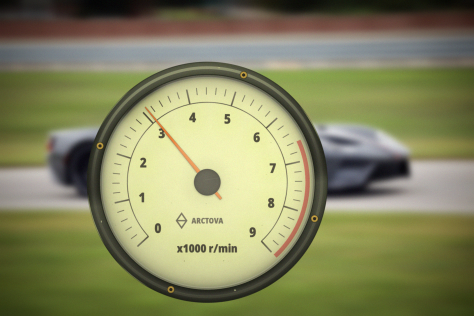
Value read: 3100
